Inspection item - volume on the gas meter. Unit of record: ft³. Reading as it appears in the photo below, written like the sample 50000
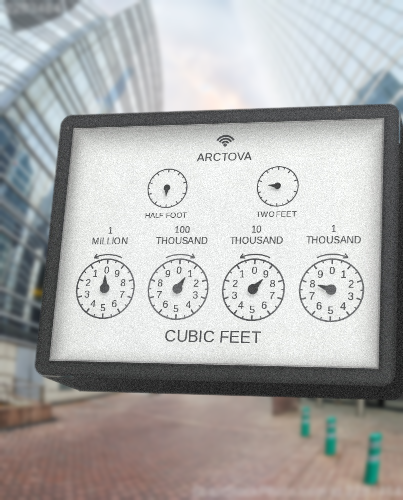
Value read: 8800
